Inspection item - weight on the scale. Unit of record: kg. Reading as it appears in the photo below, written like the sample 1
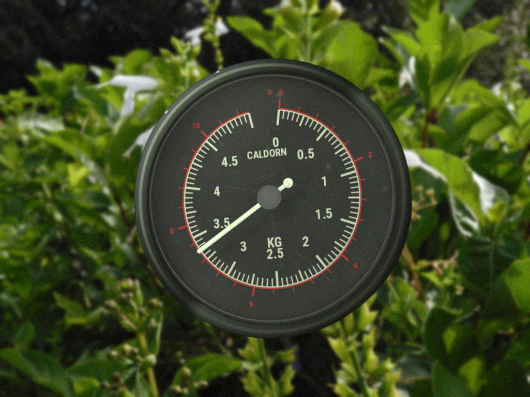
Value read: 3.35
